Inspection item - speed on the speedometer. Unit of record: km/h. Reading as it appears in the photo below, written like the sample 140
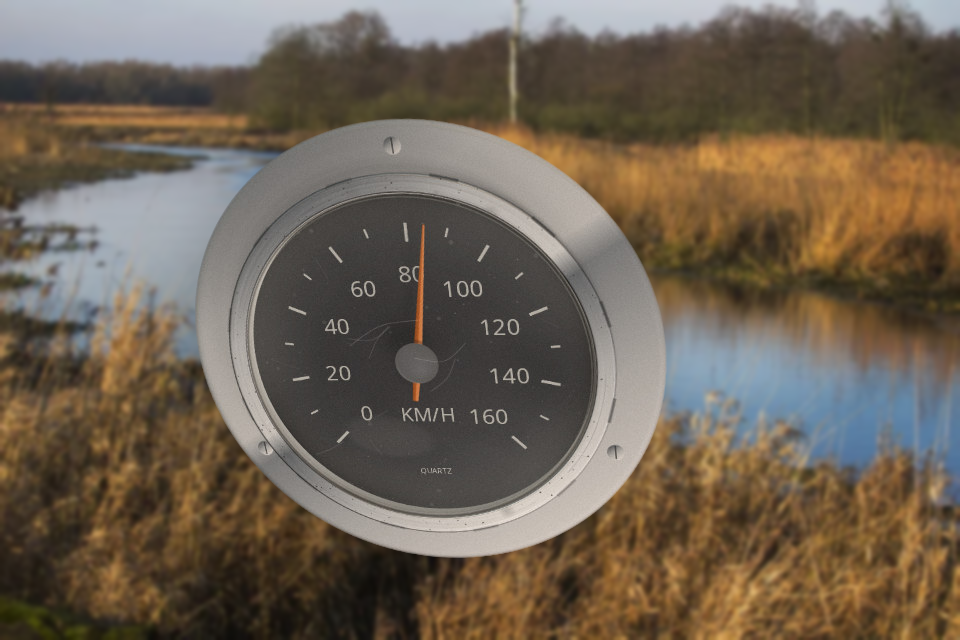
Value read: 85
